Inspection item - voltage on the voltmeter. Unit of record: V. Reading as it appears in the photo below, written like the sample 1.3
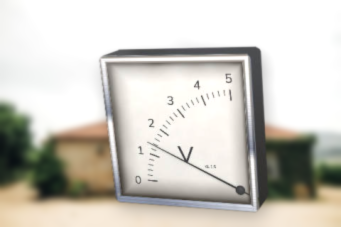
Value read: 1.4
